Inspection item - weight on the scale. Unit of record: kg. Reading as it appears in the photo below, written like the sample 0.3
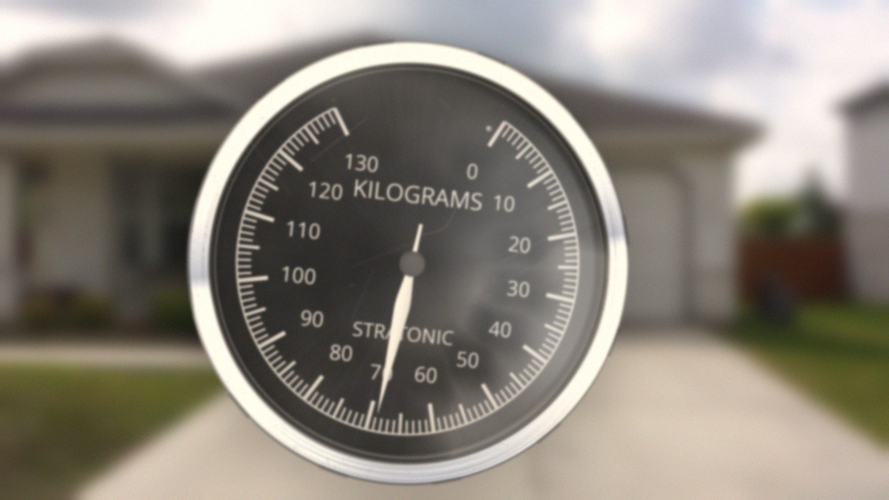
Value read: 69
